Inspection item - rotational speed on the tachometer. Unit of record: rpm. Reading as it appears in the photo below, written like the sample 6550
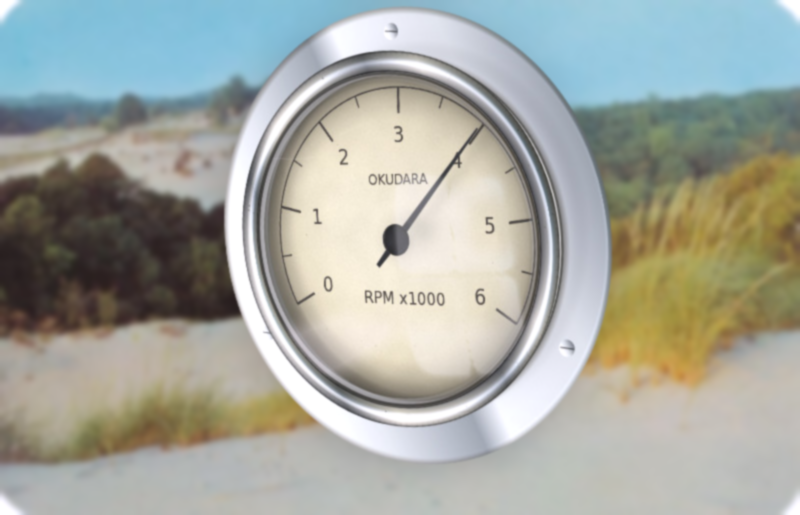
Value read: 4000
